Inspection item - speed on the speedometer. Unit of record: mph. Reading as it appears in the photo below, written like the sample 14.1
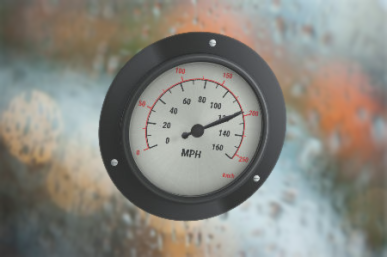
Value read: 120
